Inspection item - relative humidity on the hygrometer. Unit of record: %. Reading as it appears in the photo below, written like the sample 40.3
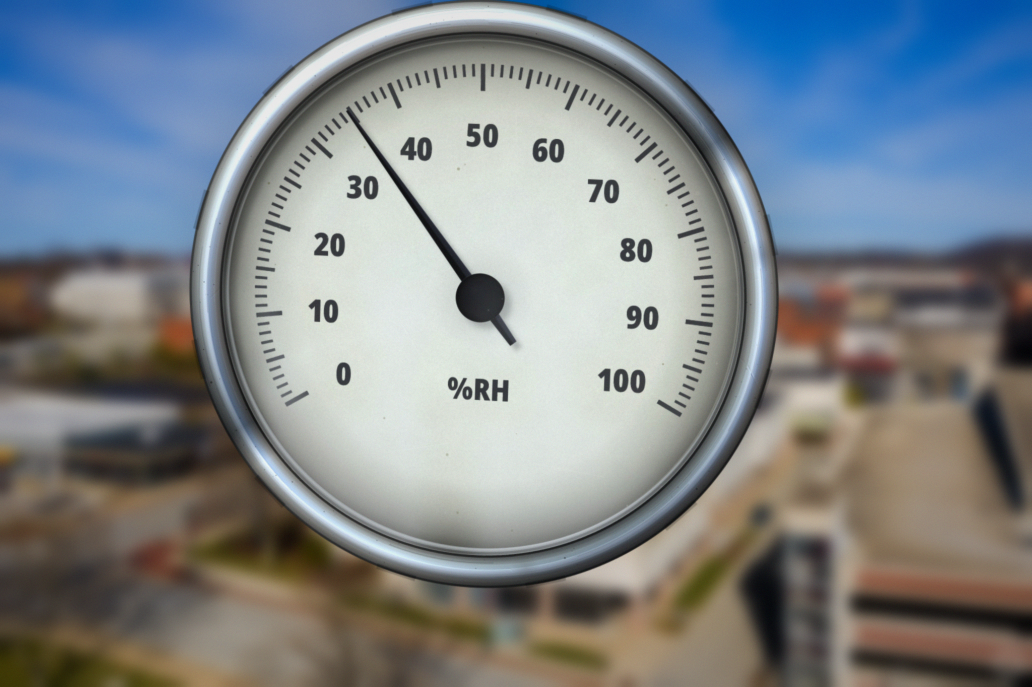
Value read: 35
